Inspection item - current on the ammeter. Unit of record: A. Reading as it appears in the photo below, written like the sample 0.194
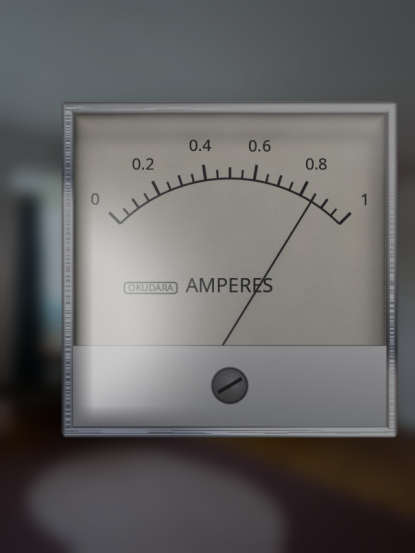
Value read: 0.85
